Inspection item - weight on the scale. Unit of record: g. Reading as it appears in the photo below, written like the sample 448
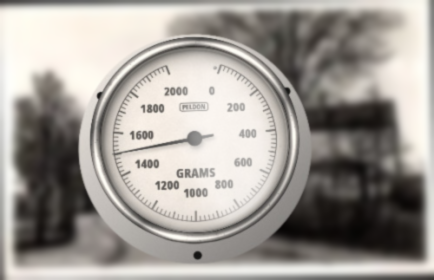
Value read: 1500
